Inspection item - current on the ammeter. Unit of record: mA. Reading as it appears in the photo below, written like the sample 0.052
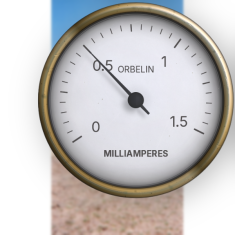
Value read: 0.5
